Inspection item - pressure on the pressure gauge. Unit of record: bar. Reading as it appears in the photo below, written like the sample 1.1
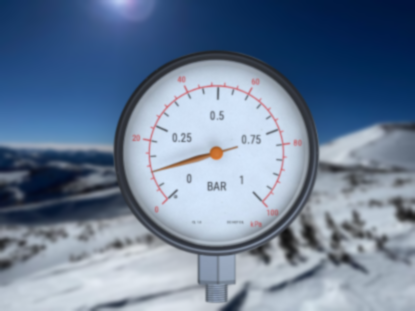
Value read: 0.1
